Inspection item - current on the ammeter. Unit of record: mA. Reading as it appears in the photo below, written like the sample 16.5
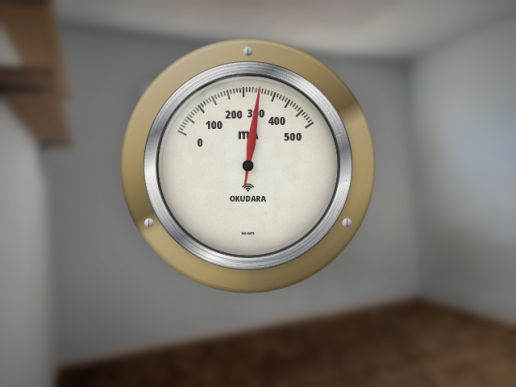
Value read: 300
